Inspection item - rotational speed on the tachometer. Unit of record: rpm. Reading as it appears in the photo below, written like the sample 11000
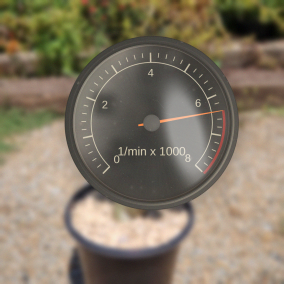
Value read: 6400
